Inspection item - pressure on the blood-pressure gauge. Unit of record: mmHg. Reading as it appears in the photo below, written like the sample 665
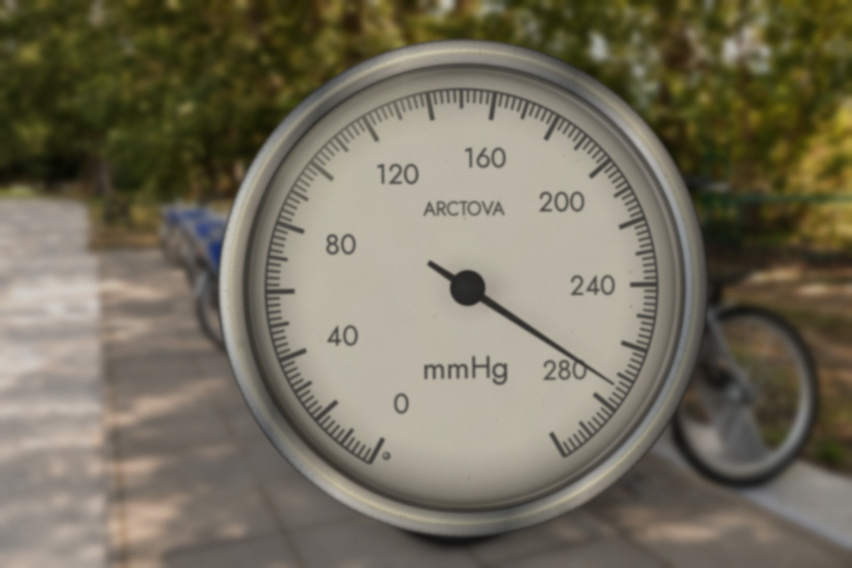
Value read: 274
